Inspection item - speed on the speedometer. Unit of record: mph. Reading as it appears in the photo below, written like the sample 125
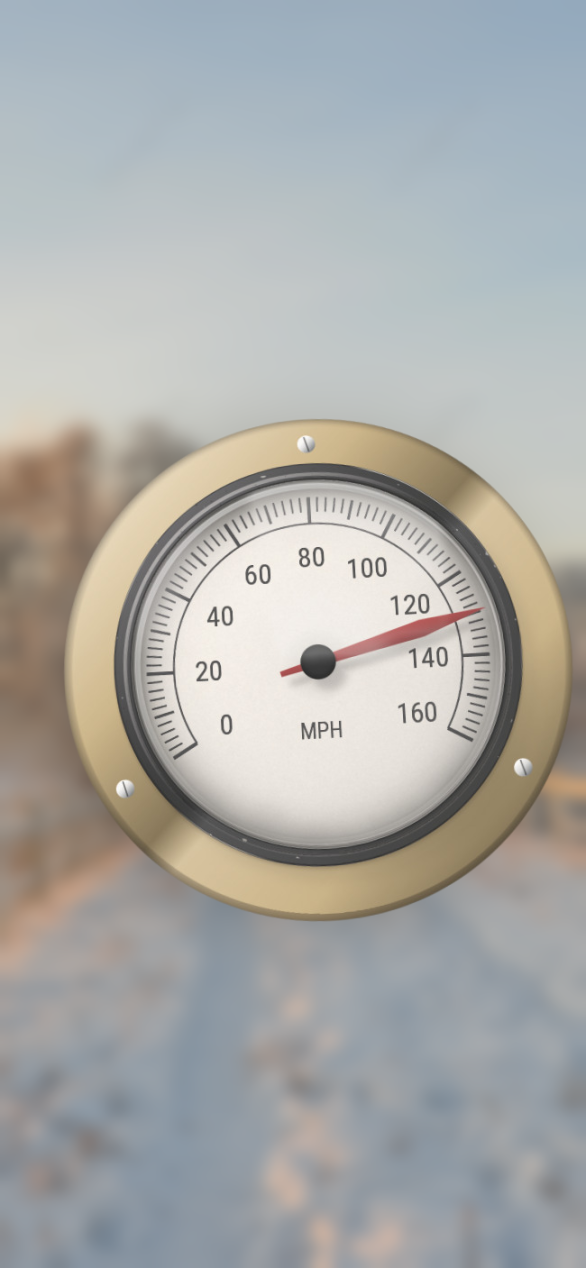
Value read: 130
